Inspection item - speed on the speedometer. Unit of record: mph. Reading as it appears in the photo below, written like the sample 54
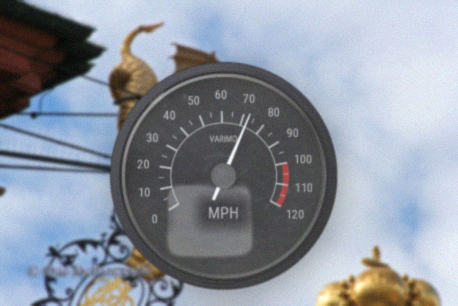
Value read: 72.5
